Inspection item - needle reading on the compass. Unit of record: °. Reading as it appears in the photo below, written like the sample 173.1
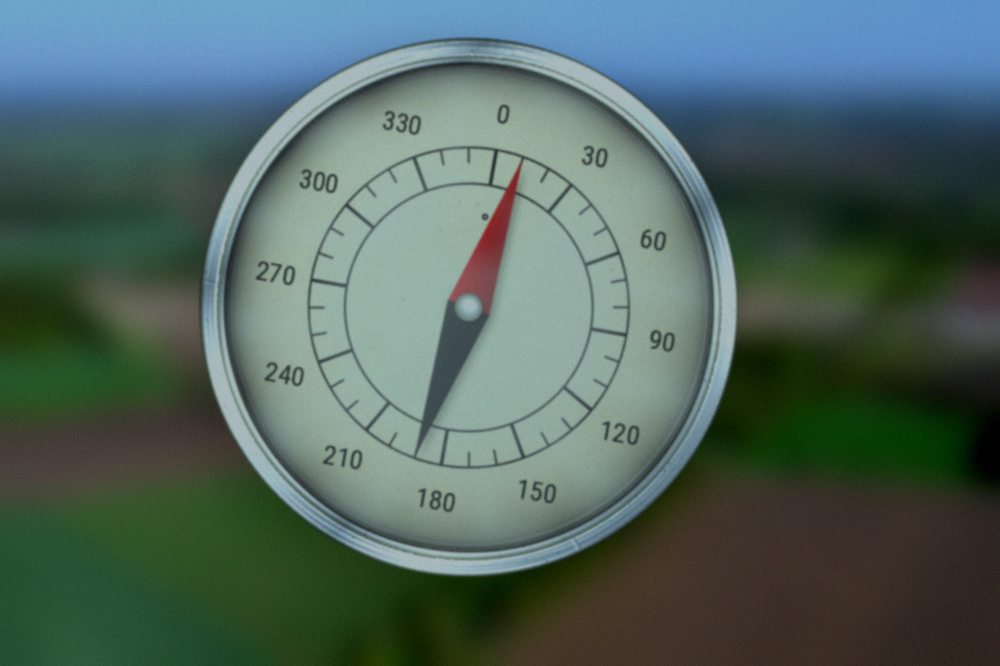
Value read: 10
